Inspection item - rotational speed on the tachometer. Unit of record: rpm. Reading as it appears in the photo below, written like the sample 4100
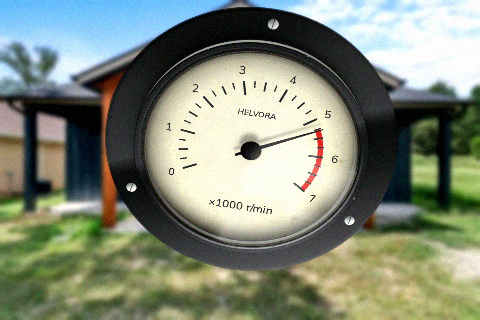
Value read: 5250
